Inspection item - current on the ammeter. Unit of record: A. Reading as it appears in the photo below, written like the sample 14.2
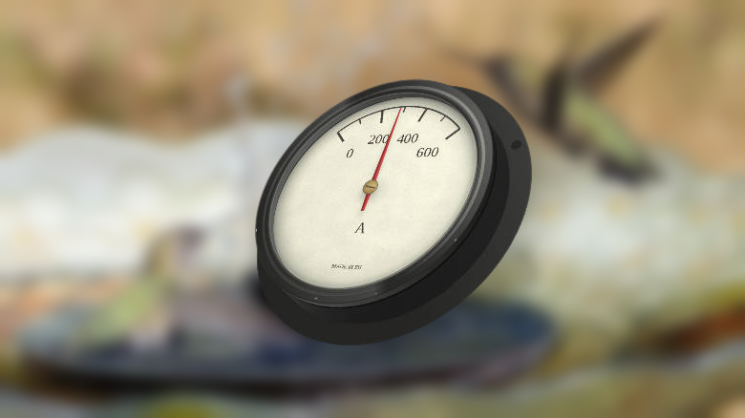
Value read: 300
